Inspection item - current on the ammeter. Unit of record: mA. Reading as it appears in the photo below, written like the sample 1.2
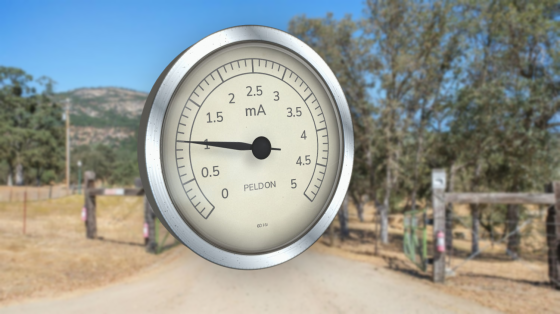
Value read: 1
